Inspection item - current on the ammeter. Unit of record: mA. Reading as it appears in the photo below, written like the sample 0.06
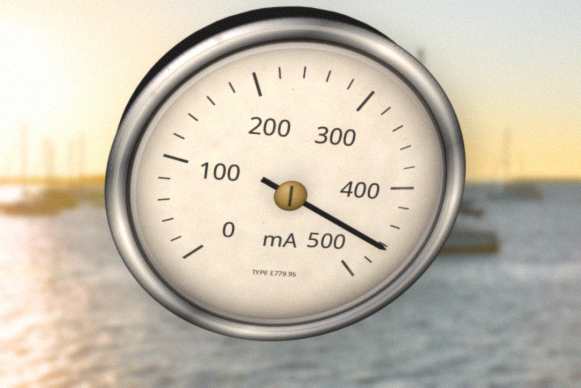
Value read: 460
